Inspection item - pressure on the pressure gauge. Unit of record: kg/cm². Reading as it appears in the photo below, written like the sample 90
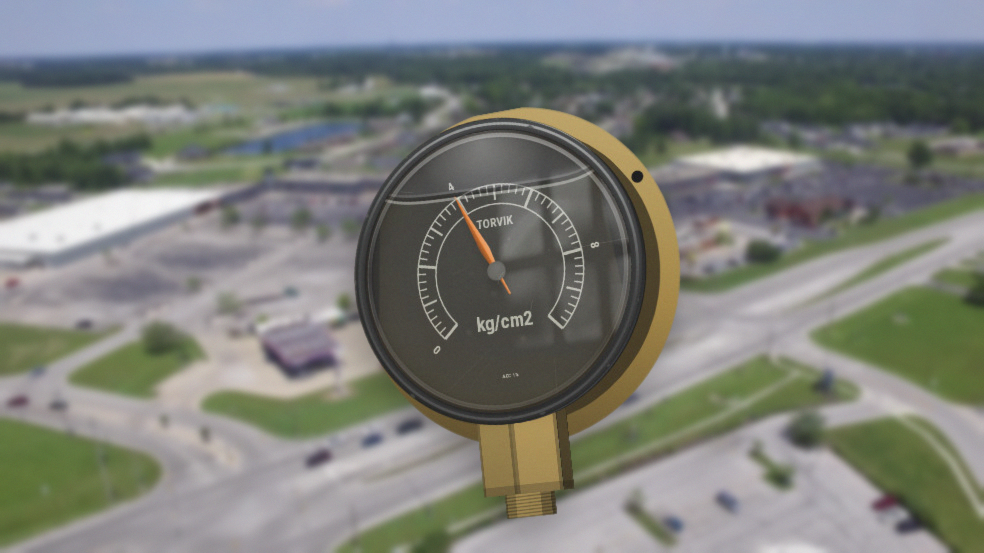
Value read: 4
